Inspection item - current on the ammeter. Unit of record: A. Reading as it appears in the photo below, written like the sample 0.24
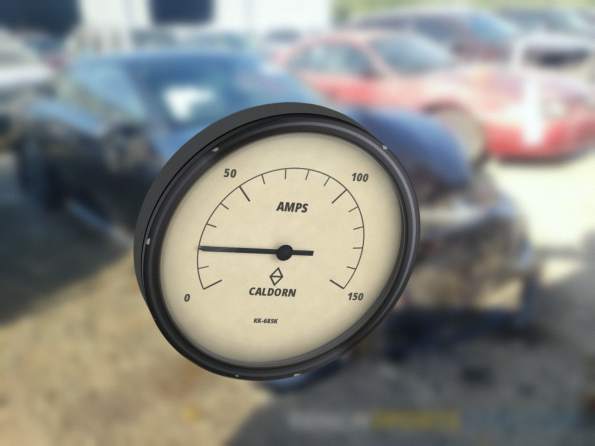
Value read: 20
